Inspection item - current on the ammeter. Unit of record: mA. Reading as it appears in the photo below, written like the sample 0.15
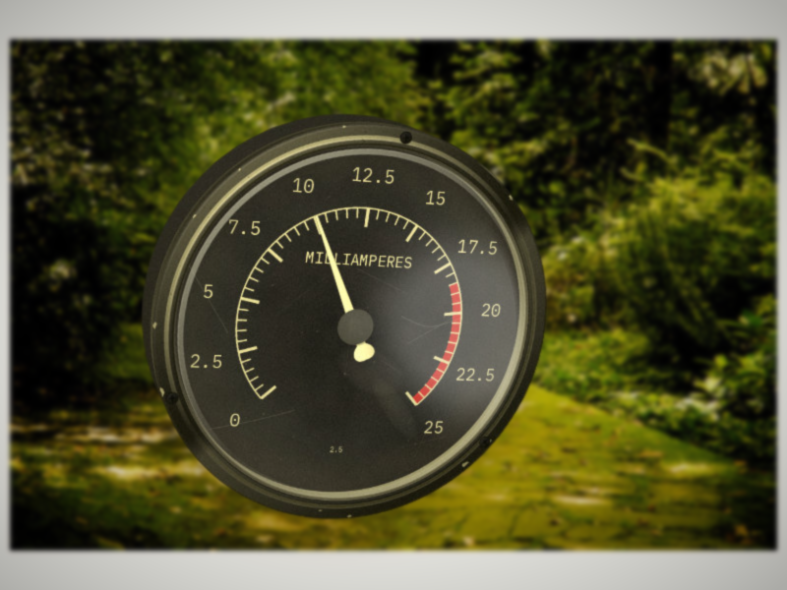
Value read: 10
